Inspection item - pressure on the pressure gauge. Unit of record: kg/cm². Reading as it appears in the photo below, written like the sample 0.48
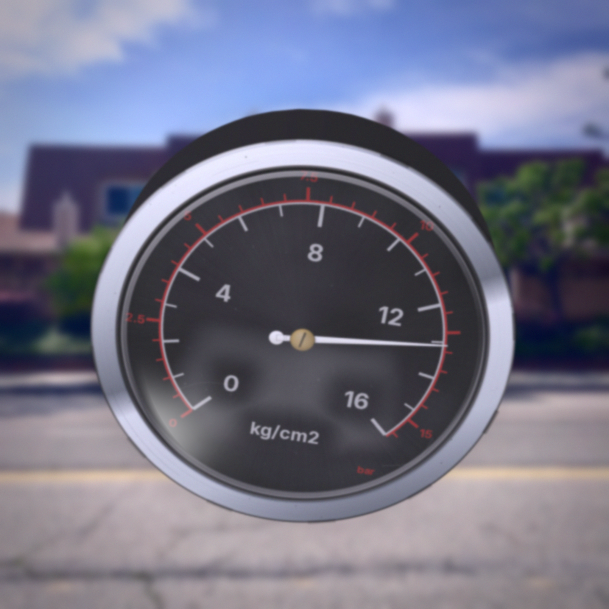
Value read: 13
